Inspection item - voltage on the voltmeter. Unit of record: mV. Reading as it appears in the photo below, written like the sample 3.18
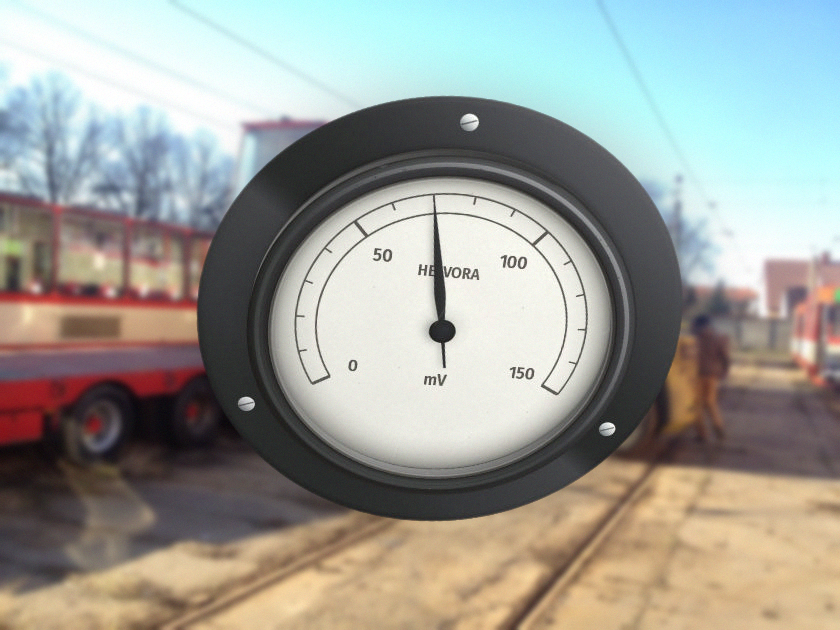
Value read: 70
